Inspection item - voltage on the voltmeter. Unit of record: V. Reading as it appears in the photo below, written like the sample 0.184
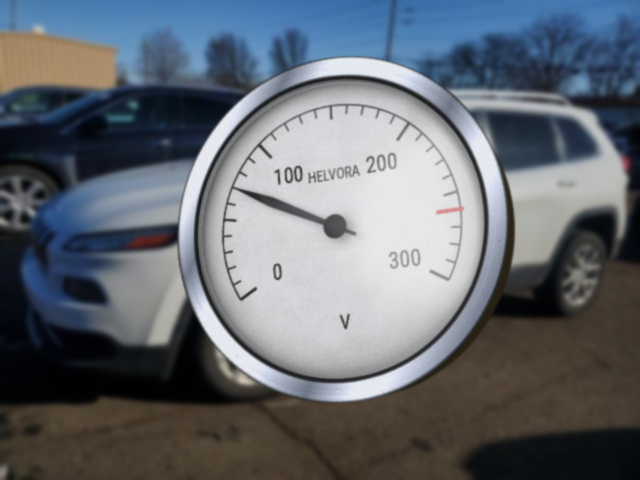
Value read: 70
